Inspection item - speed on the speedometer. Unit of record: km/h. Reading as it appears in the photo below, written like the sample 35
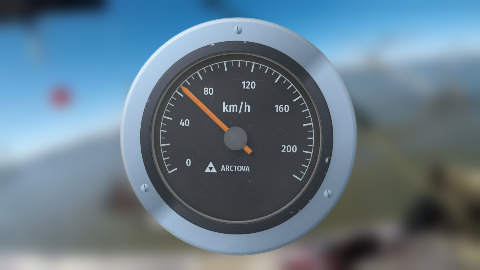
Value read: 65
